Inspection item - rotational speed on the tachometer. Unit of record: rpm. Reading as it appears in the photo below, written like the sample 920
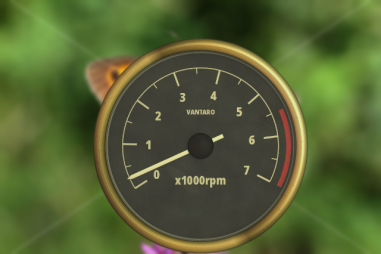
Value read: 250
